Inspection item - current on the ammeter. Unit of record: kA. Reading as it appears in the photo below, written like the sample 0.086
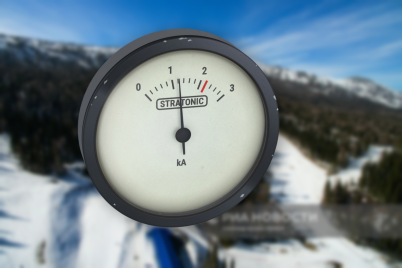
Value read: 1.2
